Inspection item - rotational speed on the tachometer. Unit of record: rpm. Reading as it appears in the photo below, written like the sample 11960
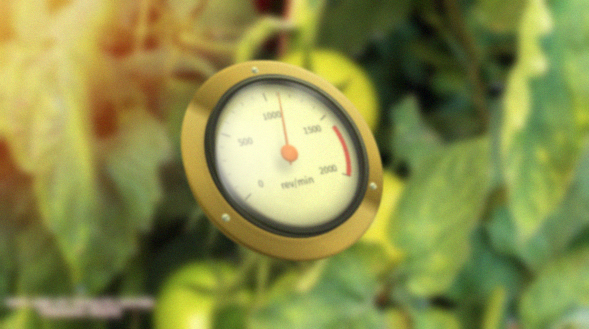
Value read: 1100
